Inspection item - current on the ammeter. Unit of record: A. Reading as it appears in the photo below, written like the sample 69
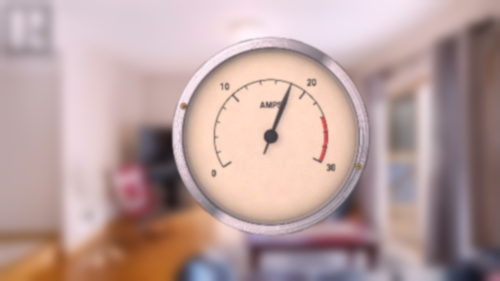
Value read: 18
